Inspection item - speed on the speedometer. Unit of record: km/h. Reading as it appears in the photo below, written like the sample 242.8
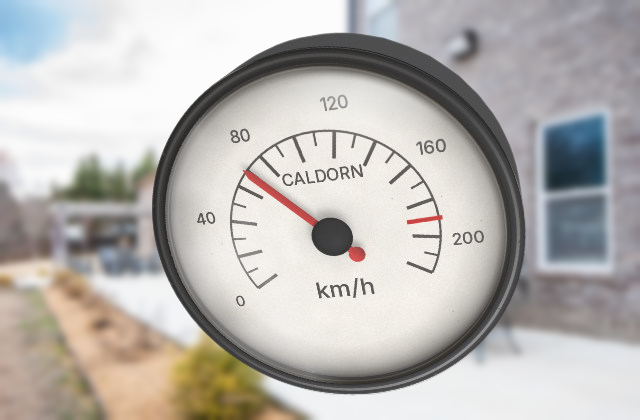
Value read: 70
